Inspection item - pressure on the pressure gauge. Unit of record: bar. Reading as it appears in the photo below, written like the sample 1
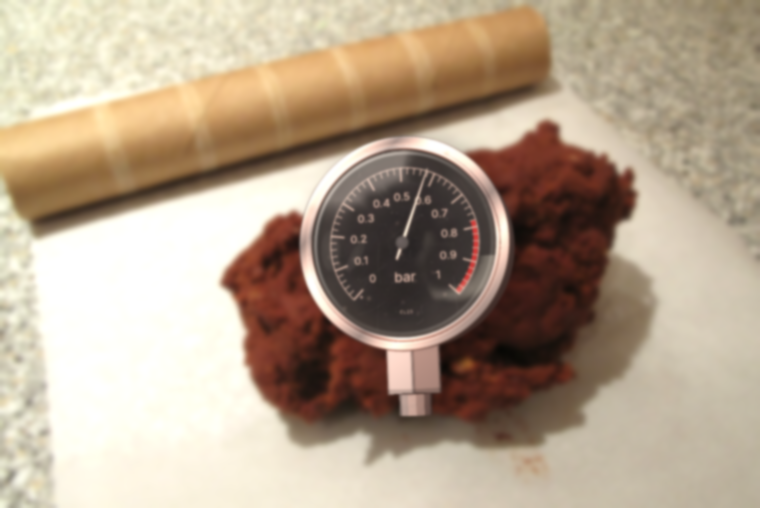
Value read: 0.58
